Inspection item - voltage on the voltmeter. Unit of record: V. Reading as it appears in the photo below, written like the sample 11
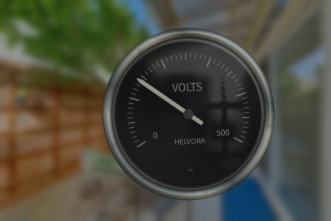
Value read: 140
